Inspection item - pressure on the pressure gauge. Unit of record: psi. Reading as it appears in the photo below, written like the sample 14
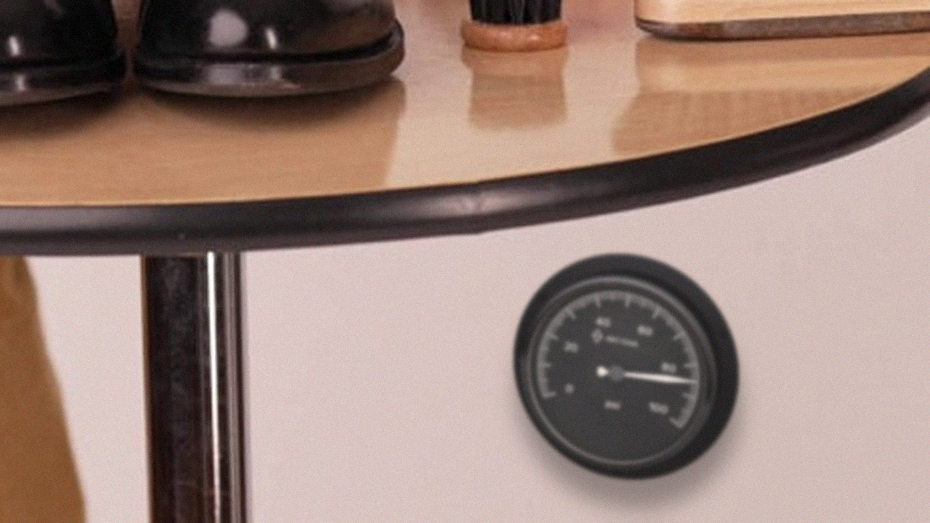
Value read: 85
